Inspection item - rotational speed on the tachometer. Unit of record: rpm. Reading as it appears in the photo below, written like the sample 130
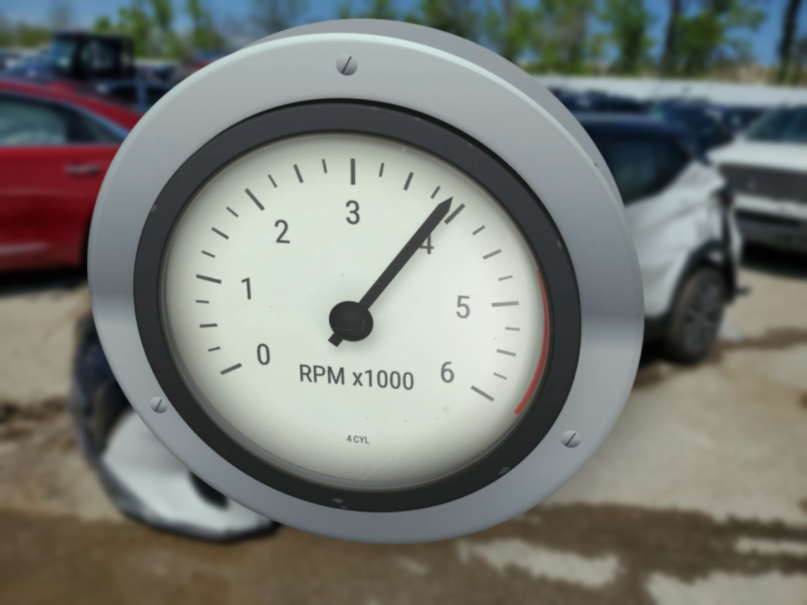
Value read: 3875
